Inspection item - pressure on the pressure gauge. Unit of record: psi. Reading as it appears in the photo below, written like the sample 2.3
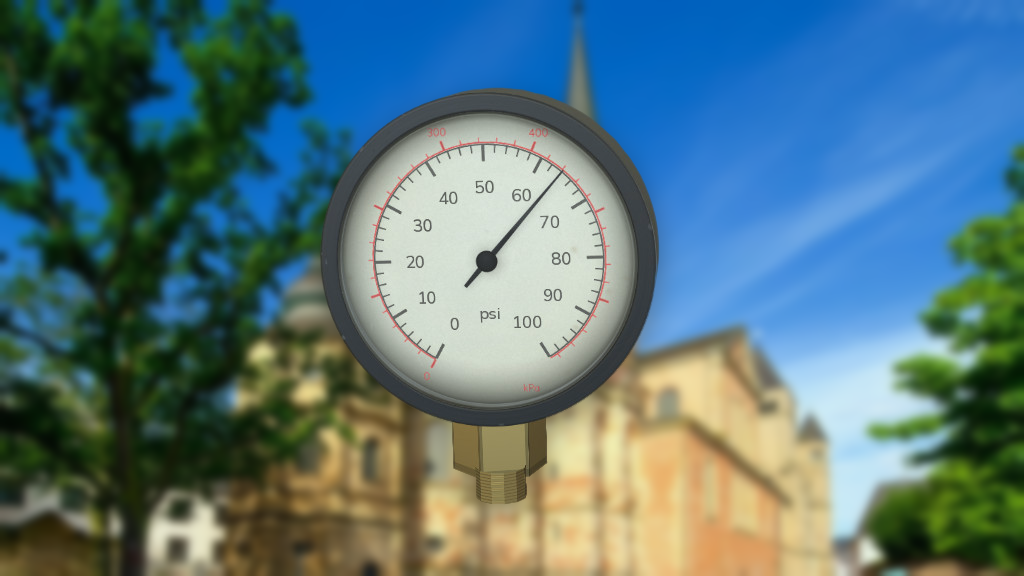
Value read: 64
